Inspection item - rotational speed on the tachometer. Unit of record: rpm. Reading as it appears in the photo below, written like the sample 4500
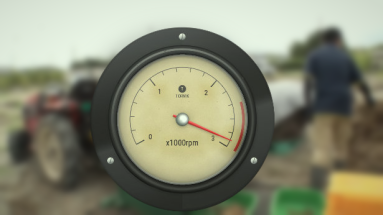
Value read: 2900
